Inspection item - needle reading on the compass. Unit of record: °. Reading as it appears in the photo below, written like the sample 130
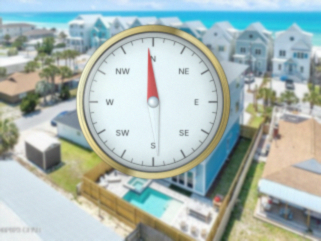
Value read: 355
